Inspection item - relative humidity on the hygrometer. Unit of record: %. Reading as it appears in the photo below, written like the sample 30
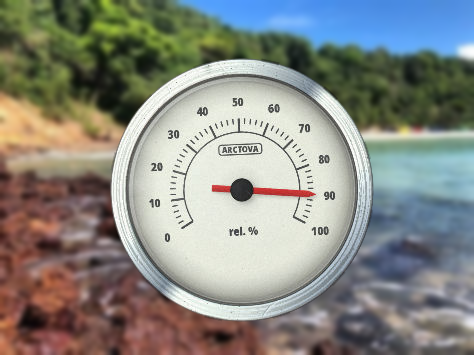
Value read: 90
